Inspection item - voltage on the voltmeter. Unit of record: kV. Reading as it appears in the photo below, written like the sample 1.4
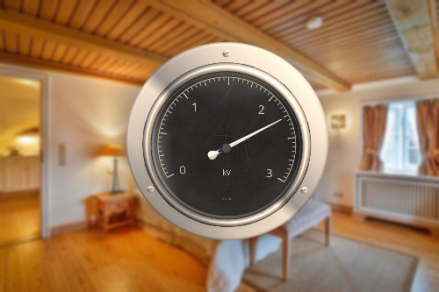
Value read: 2.25
